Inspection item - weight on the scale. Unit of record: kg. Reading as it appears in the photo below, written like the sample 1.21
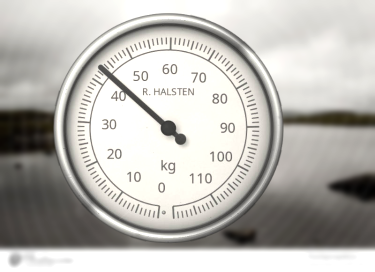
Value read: 43
